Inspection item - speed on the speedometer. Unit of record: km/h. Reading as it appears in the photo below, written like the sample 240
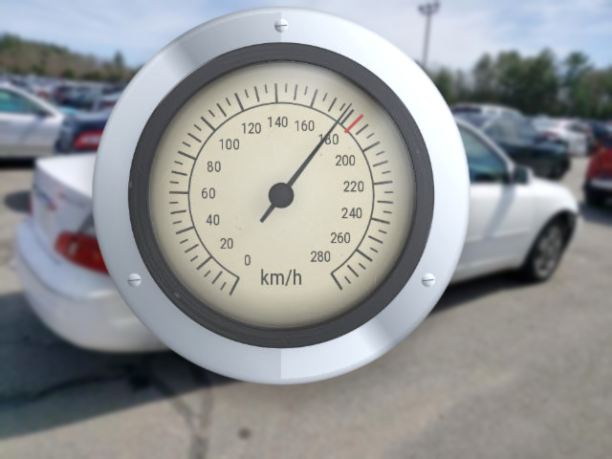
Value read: 177.5
